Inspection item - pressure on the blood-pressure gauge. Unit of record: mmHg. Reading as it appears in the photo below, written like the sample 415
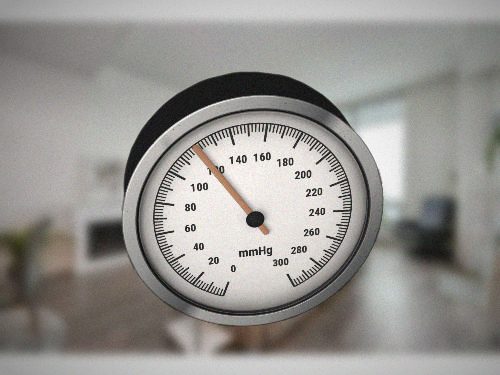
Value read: 120
